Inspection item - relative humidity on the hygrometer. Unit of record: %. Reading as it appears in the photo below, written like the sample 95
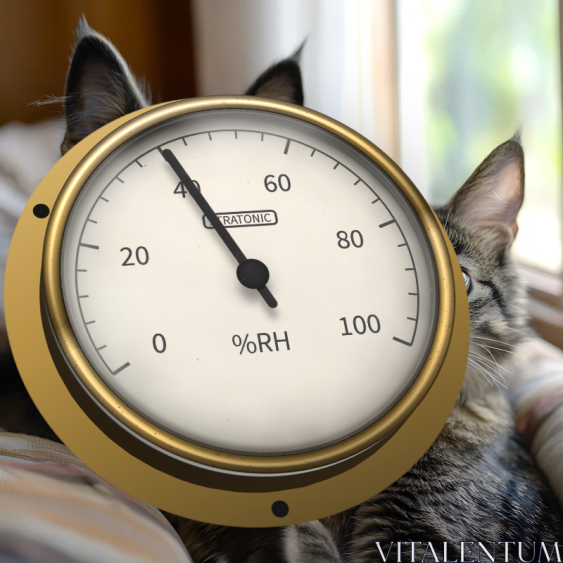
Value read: 40
